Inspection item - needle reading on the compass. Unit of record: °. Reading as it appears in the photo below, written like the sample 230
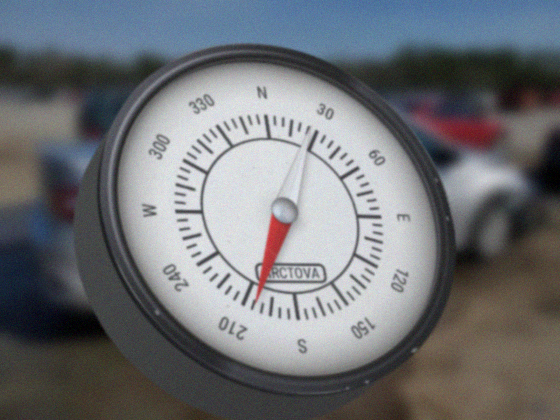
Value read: 205
